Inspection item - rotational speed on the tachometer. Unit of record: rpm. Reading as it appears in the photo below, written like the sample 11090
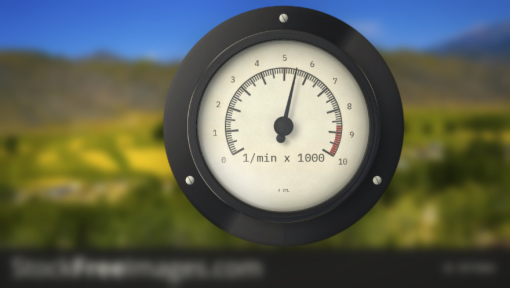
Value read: 5500
